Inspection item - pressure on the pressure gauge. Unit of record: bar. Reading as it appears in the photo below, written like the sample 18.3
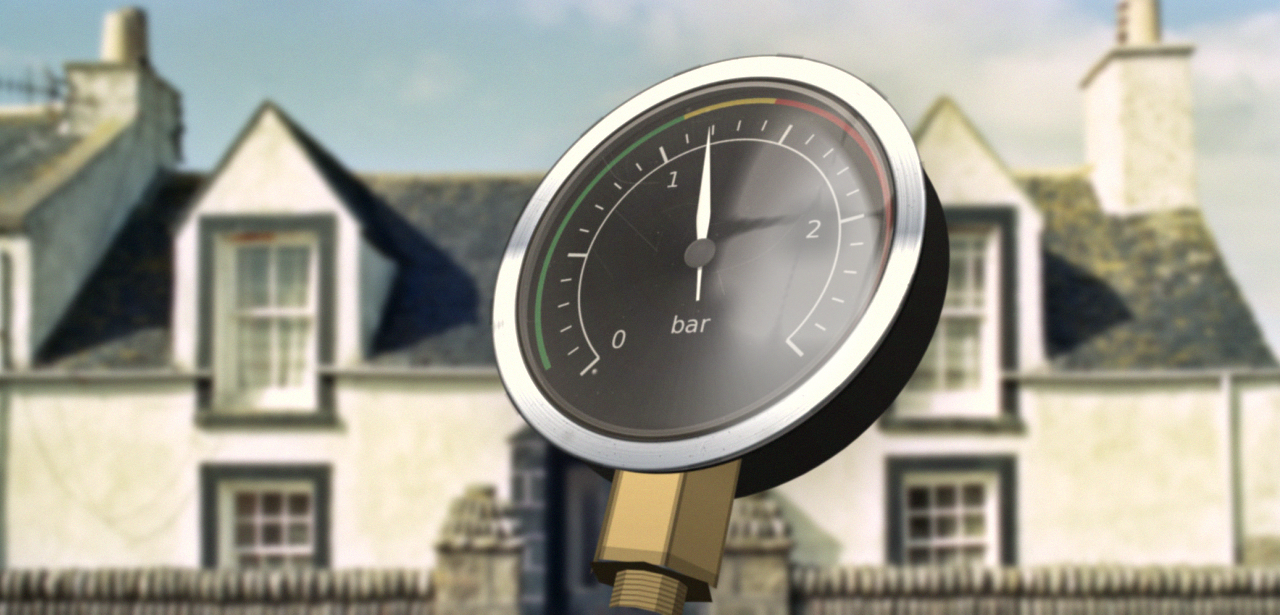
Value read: 1.2
